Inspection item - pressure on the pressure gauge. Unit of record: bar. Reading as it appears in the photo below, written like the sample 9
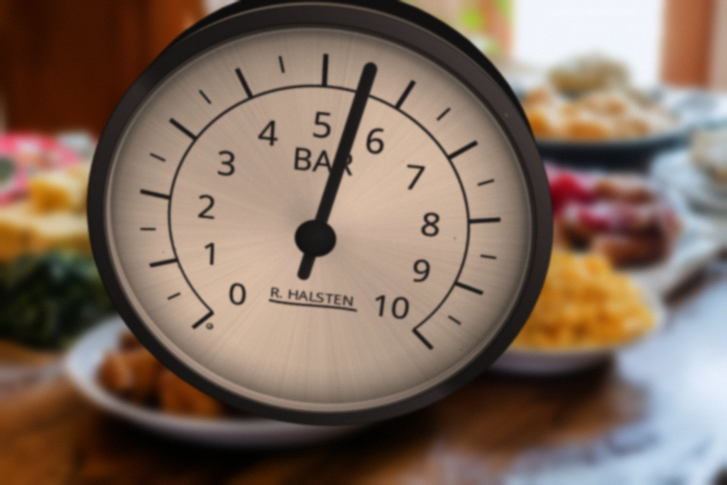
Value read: 5.5
